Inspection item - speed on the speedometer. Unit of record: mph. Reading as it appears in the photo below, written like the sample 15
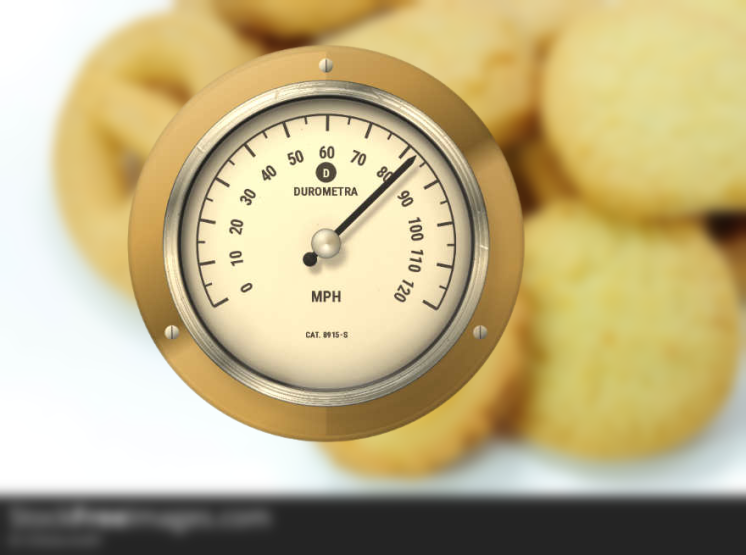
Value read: 82.5
